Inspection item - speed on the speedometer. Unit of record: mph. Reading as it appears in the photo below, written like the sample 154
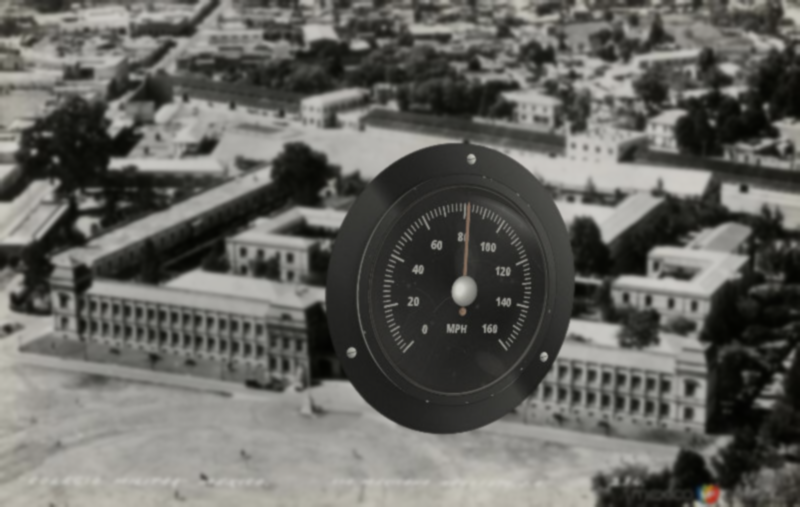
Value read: 80
